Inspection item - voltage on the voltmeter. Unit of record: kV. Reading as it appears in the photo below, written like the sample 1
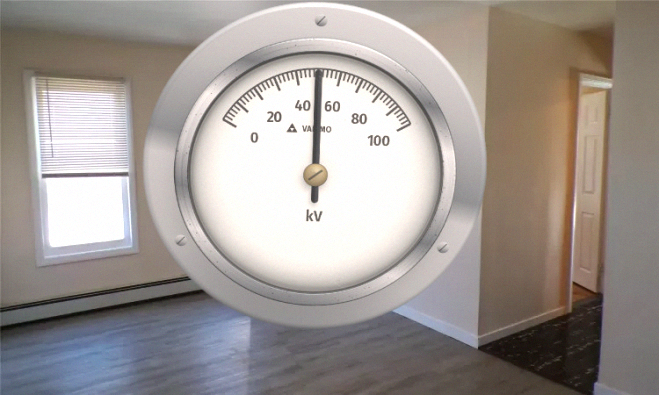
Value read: 50
